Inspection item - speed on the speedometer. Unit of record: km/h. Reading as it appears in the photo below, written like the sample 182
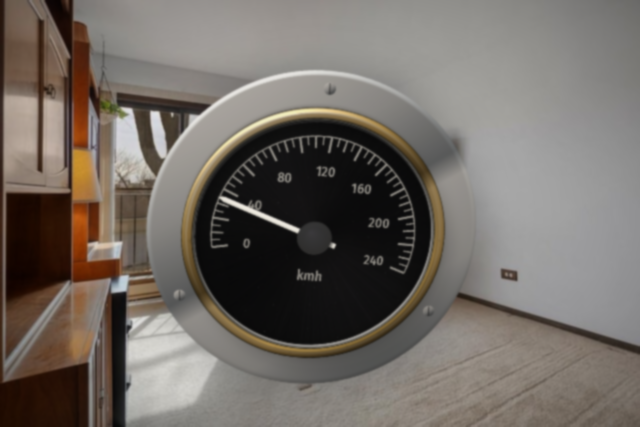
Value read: 35
